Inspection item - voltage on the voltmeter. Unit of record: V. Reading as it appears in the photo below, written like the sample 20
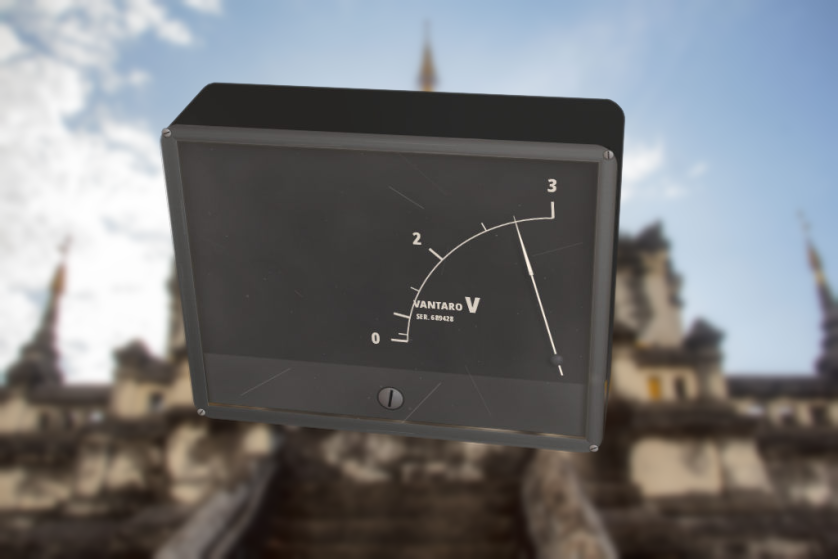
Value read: 2.75
